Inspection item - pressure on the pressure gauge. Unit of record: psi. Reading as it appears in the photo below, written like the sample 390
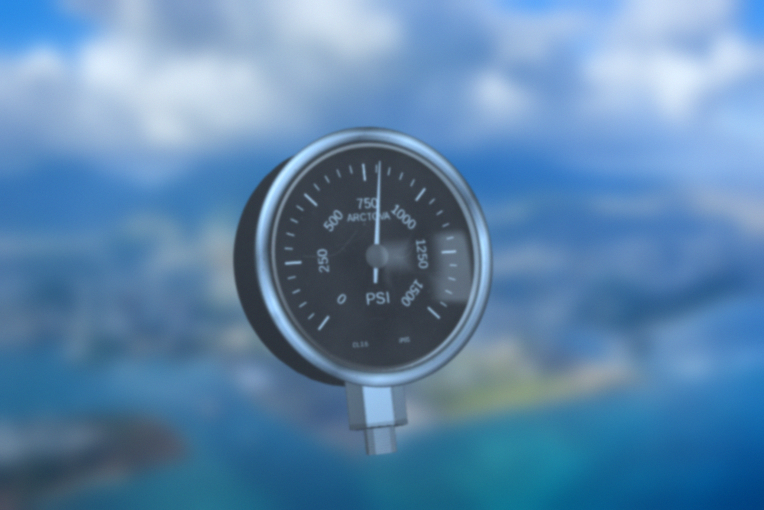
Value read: 800
